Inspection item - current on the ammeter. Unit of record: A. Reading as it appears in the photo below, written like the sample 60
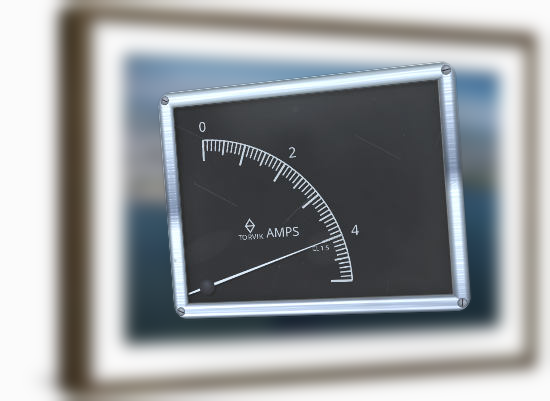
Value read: 4
